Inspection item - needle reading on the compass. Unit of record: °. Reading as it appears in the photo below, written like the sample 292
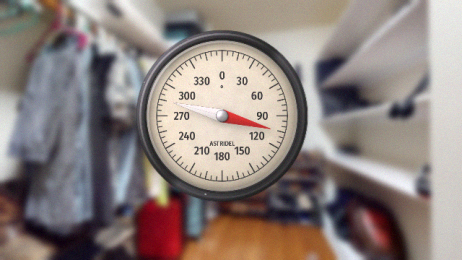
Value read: 105
